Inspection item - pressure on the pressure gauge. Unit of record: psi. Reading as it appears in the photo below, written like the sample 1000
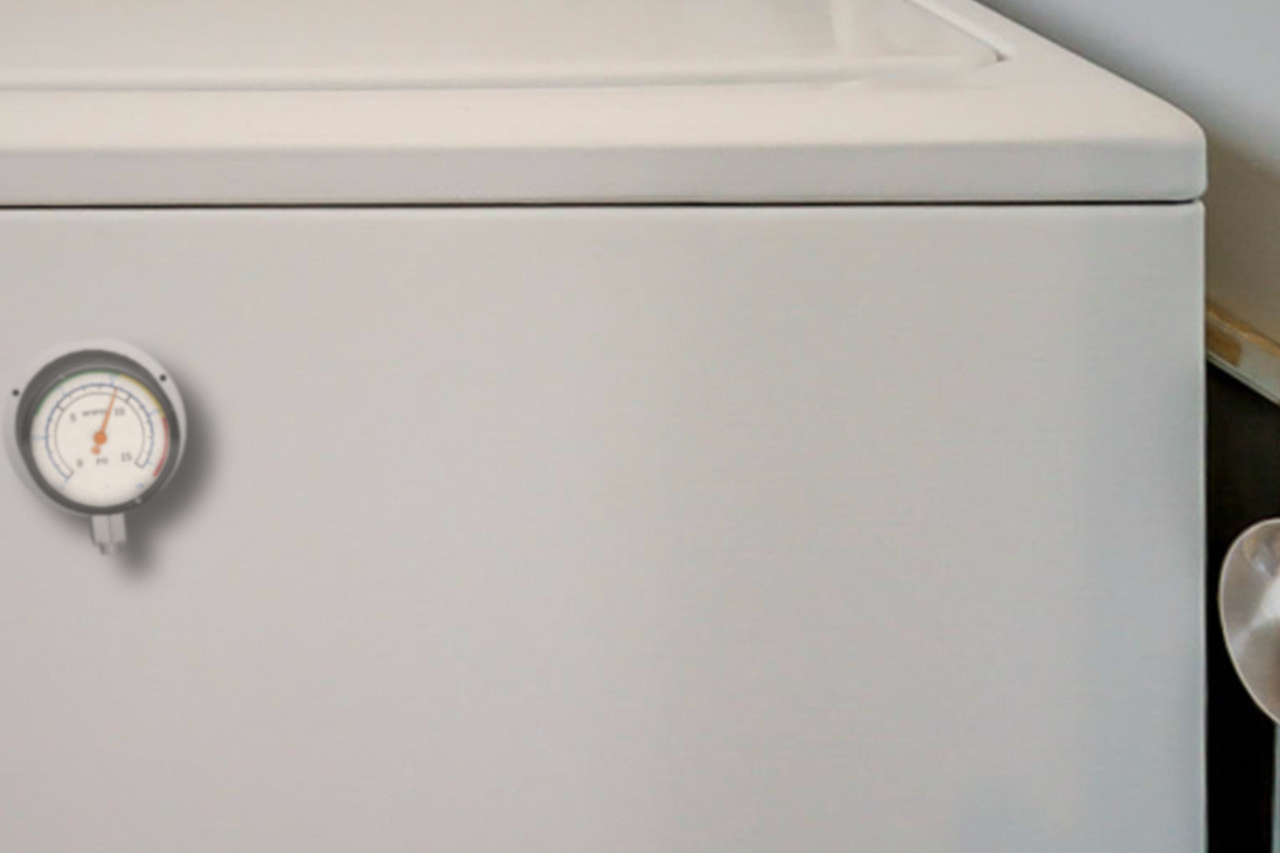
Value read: 9
